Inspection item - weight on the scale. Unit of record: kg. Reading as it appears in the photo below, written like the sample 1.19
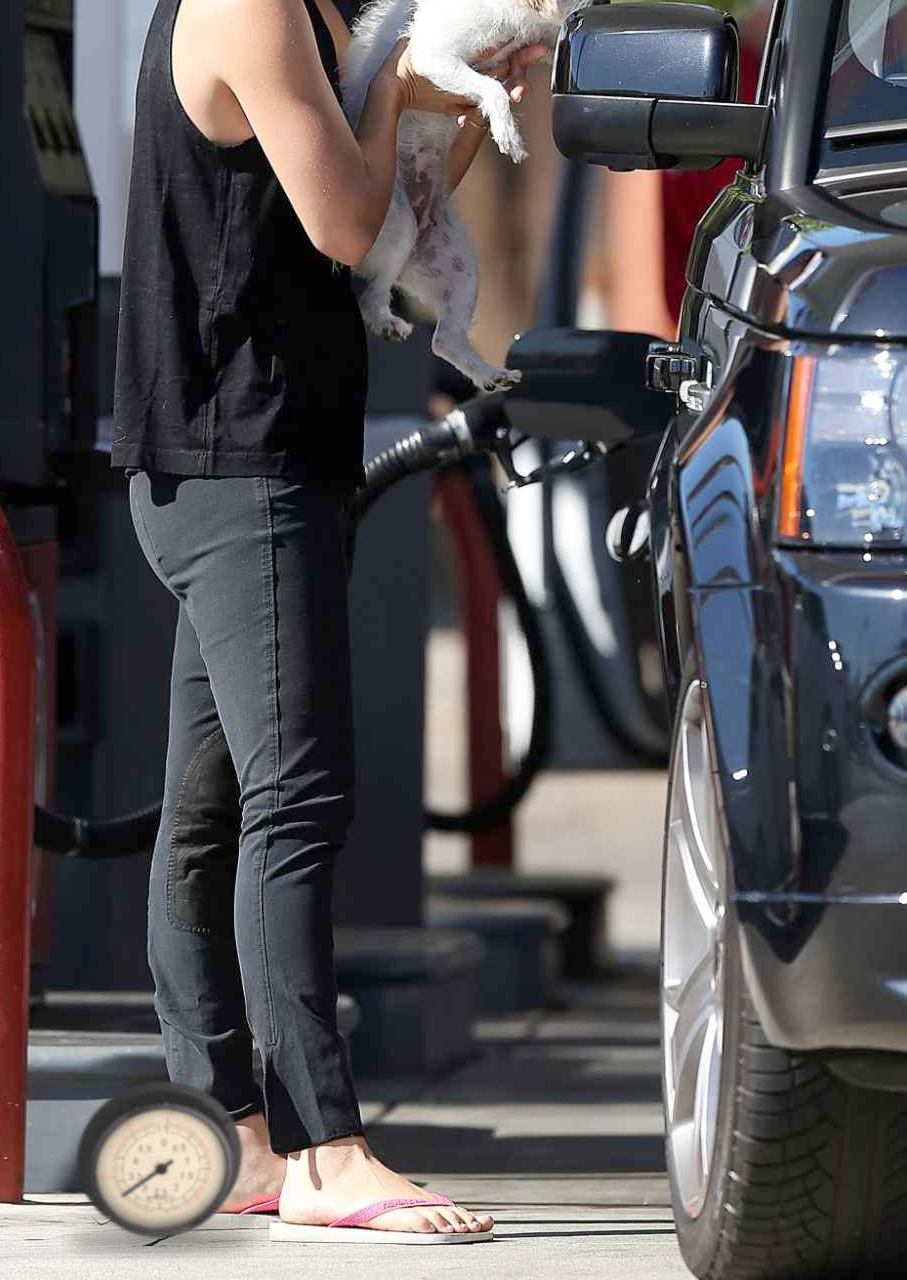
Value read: 3.25
